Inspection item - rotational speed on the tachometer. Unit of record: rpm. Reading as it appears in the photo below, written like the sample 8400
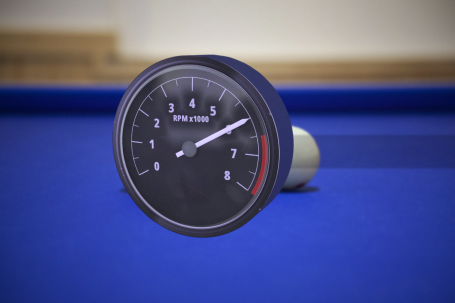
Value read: 6000
